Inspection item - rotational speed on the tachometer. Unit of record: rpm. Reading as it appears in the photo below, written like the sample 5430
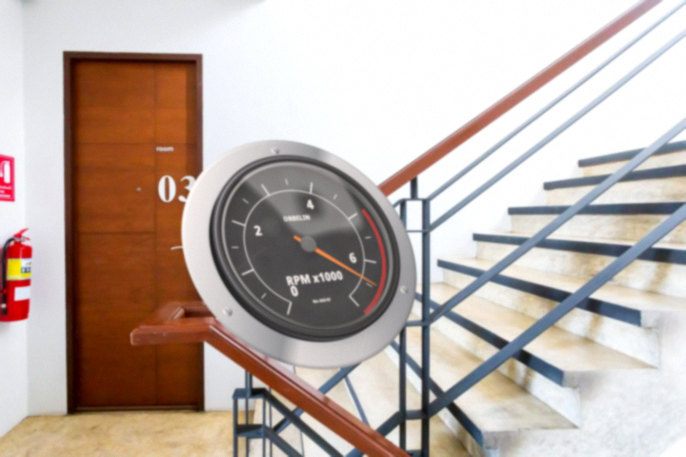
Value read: 6500
